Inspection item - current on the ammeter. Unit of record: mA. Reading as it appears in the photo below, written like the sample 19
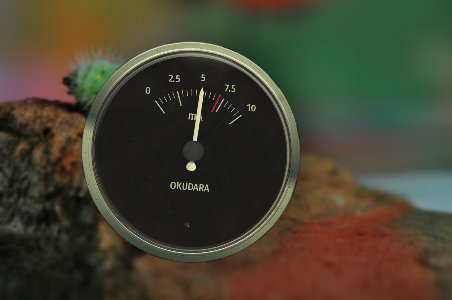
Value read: 5
